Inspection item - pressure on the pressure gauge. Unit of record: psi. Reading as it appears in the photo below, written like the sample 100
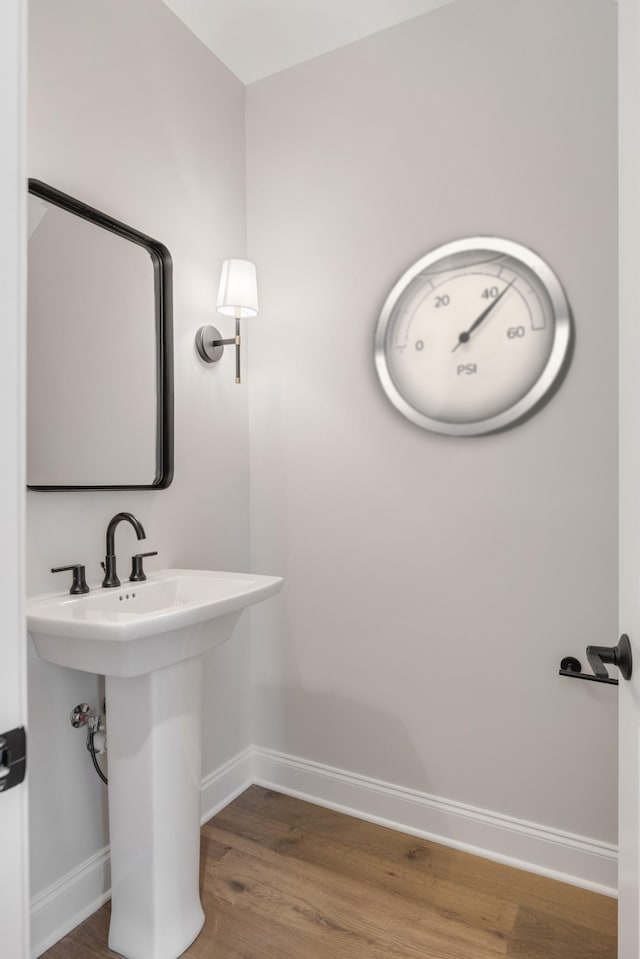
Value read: 45
